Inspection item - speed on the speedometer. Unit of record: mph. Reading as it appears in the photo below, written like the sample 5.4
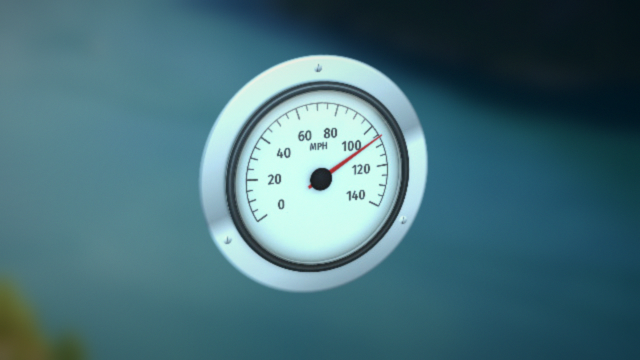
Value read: 105
